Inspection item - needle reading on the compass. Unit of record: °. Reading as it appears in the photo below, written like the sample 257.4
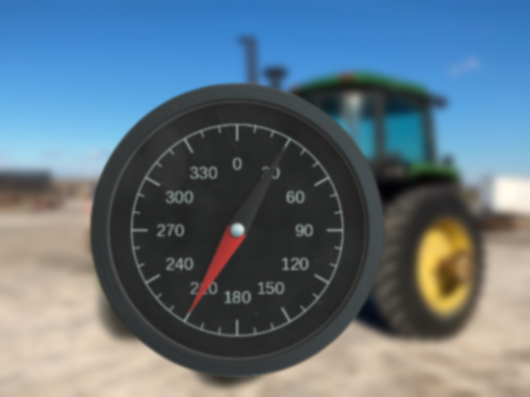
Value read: 210
